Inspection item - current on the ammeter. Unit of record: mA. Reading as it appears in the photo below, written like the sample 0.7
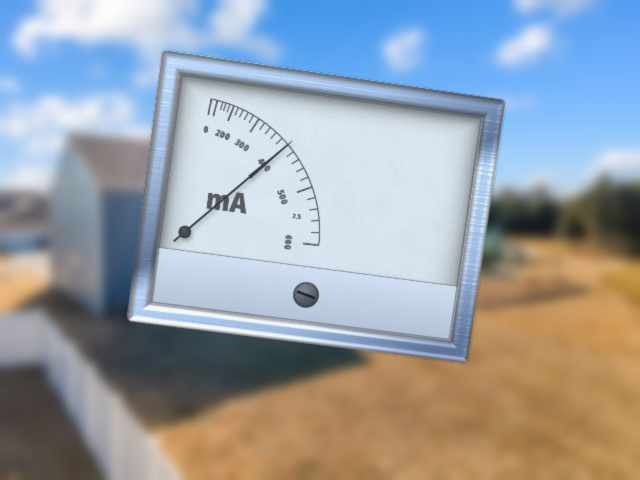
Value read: 400
